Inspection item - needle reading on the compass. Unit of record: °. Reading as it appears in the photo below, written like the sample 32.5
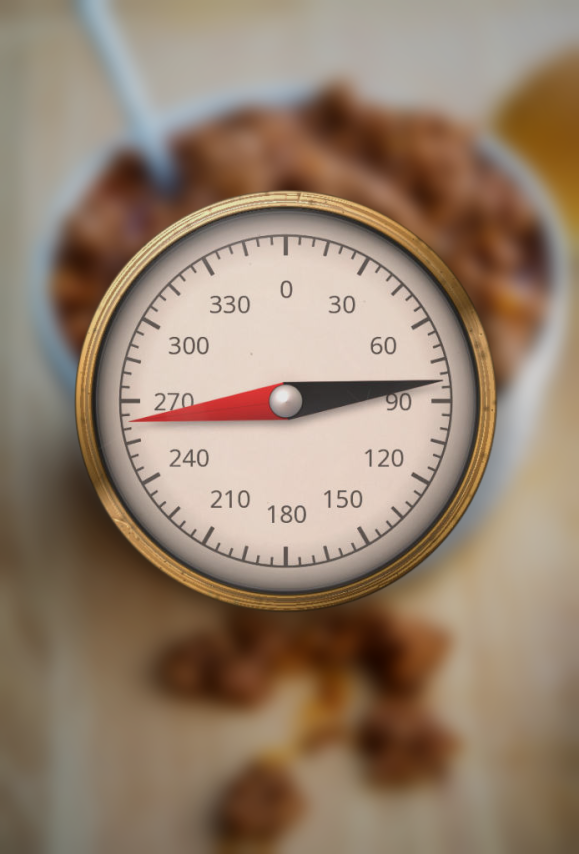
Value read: 262.5
